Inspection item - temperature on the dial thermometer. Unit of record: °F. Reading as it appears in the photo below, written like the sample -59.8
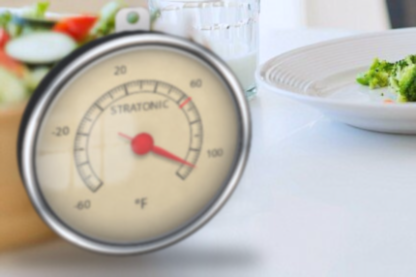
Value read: 110
